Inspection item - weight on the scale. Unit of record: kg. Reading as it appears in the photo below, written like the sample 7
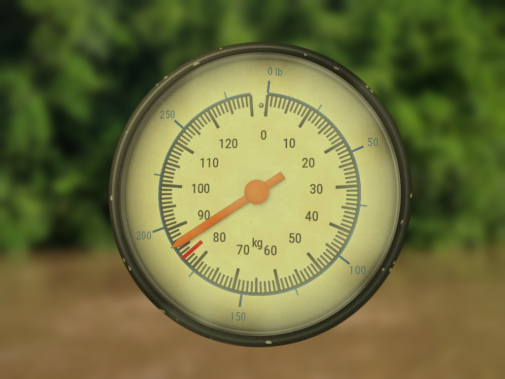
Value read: 86
